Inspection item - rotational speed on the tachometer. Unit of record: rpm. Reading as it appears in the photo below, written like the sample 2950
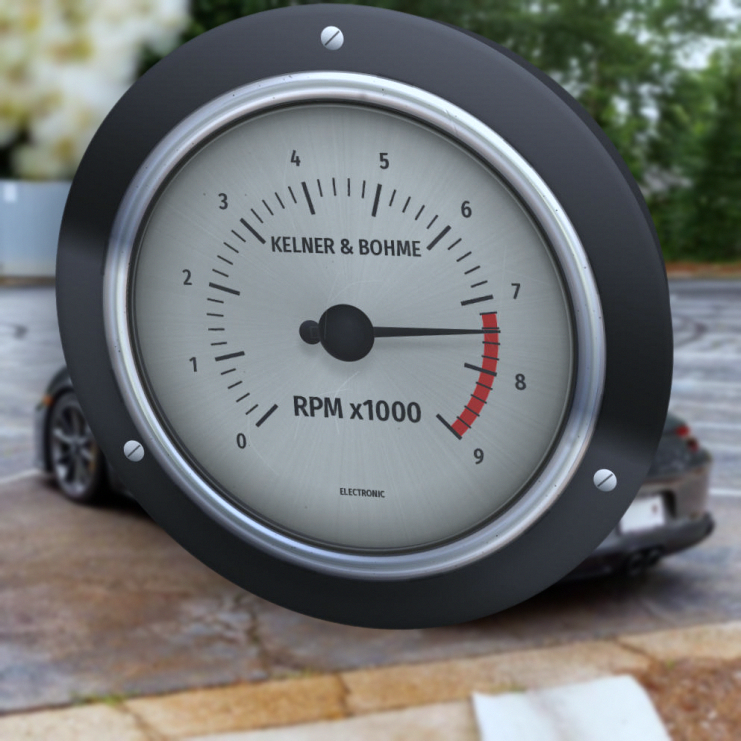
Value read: 7400
